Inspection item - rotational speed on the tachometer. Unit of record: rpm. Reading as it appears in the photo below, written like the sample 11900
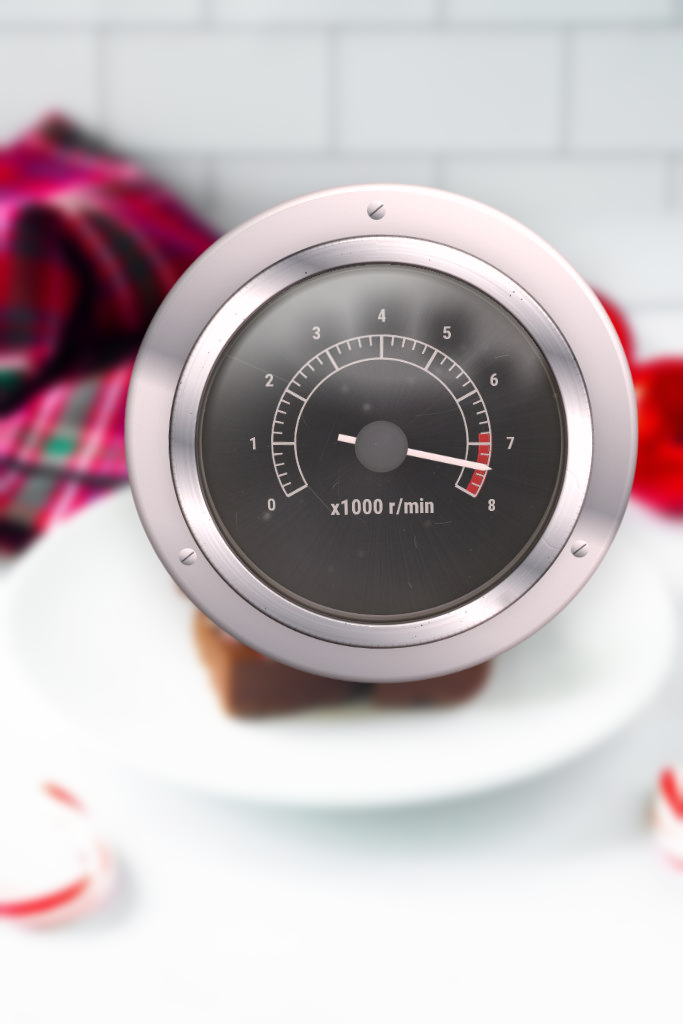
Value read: 7400
